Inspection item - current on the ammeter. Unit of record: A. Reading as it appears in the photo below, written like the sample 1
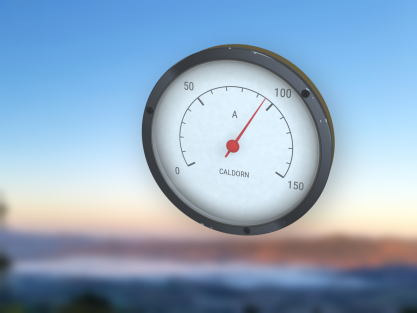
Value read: 95
